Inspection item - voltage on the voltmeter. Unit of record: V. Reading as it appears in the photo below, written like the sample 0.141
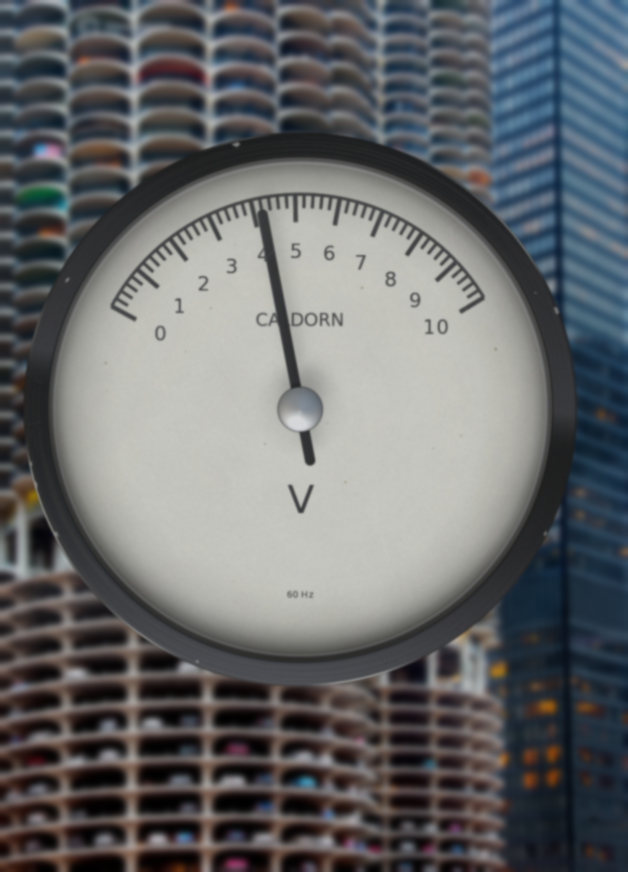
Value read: 4.2
